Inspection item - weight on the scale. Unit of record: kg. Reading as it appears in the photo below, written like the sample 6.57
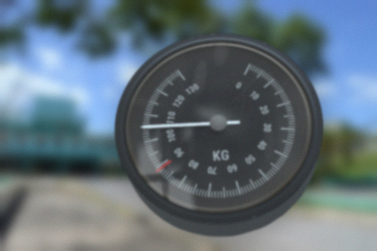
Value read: 105
